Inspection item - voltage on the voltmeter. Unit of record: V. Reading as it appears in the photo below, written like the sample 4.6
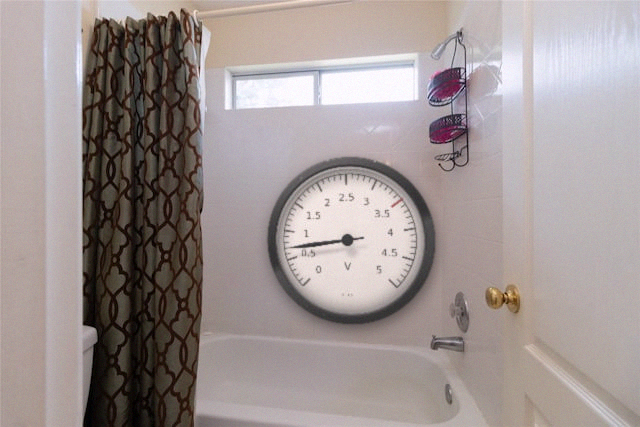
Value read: 0.7
